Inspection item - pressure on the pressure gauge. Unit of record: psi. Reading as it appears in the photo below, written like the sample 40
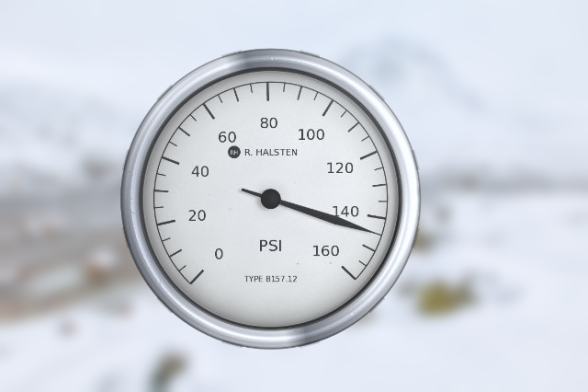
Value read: 145
